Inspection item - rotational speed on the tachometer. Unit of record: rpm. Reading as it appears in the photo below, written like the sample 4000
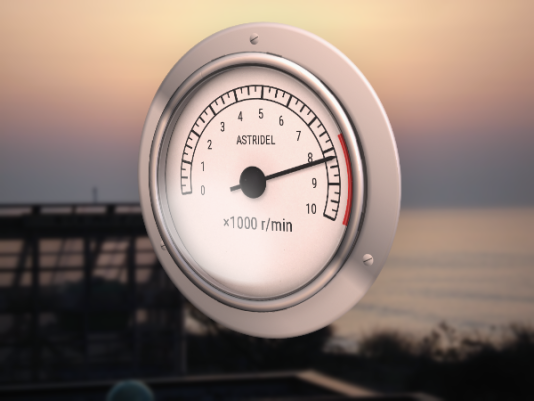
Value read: 8250
